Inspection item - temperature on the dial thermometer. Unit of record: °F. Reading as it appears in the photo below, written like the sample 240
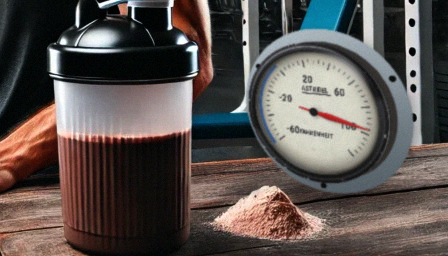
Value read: 96
